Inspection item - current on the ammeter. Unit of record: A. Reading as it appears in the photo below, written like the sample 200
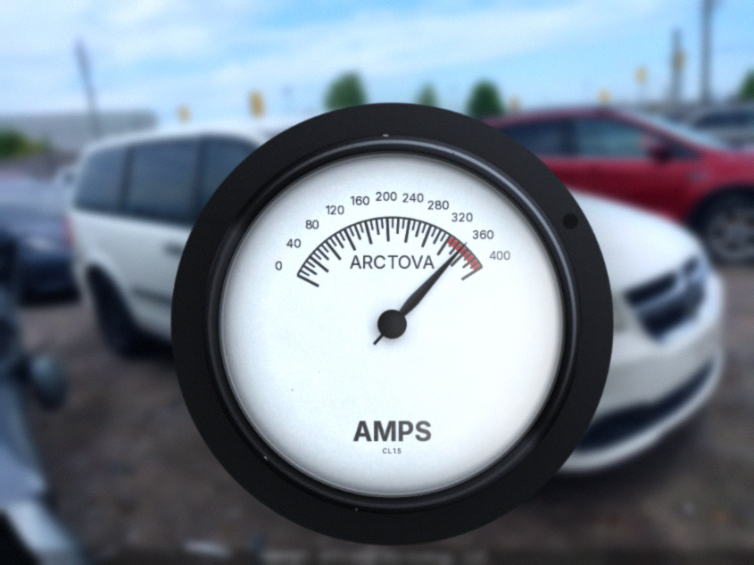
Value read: 350
